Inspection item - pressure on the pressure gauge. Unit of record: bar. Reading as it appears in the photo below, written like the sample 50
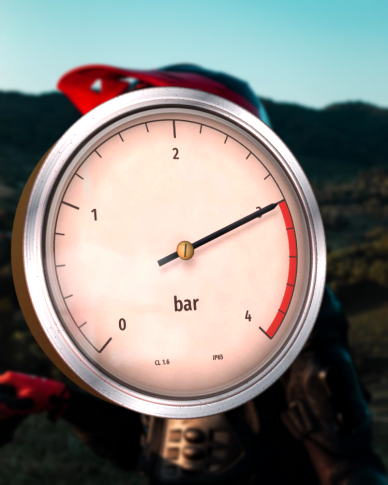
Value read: 3
